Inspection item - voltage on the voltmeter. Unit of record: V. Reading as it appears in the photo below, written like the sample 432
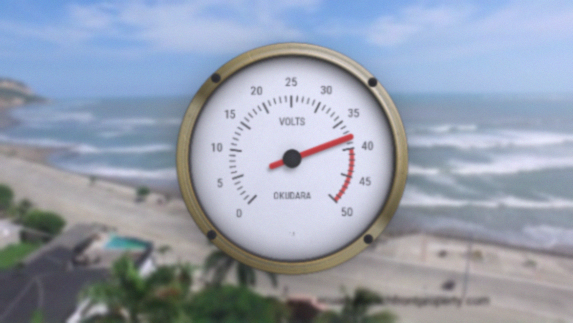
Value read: 38
